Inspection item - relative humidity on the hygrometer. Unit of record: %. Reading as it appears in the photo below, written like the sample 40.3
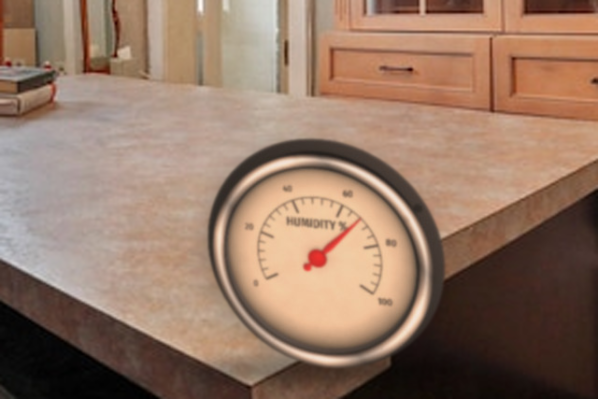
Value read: 68
